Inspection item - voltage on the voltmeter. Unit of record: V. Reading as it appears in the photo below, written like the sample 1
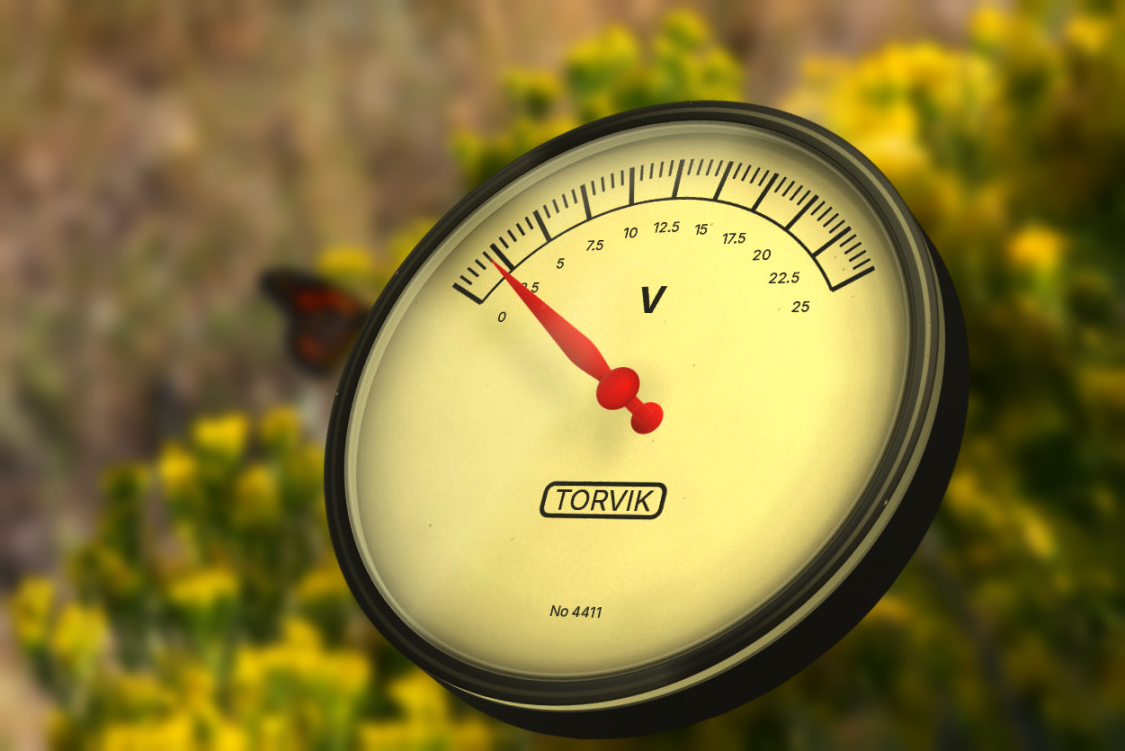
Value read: 2
